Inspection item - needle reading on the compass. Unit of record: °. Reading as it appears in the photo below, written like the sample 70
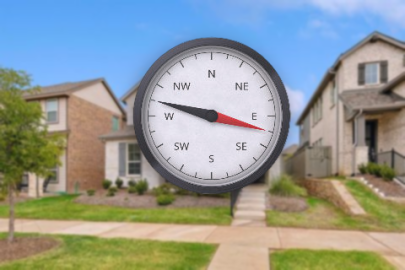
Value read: 105
